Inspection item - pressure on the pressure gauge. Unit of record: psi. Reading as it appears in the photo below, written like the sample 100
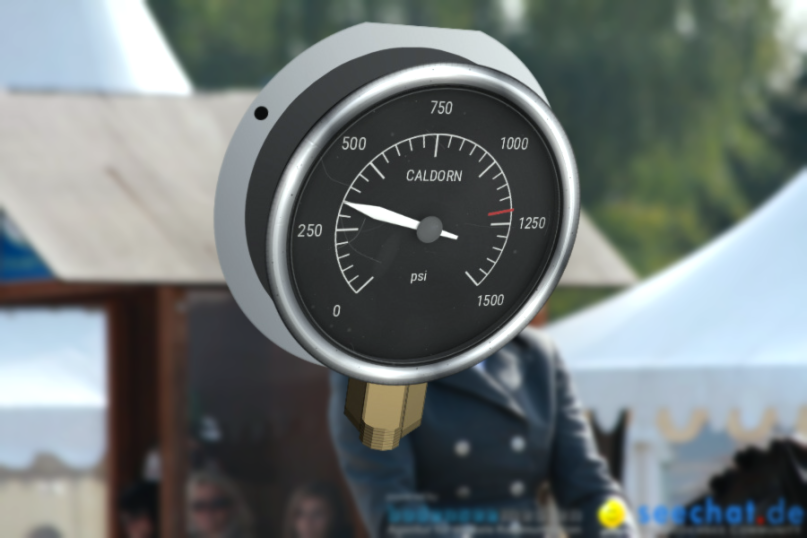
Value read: 350
